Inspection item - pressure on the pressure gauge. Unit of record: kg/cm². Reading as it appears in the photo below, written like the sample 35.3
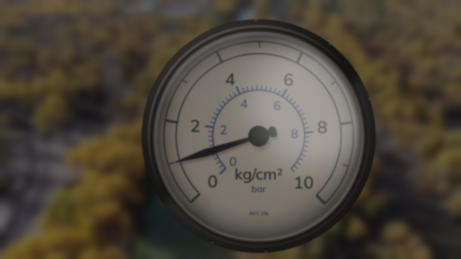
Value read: 1
